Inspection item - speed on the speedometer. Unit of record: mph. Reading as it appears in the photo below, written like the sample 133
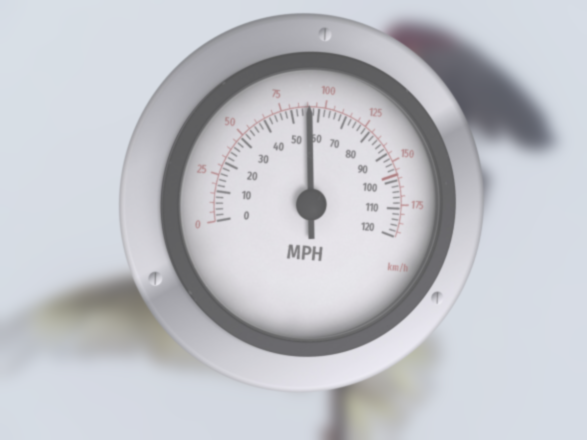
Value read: 56
